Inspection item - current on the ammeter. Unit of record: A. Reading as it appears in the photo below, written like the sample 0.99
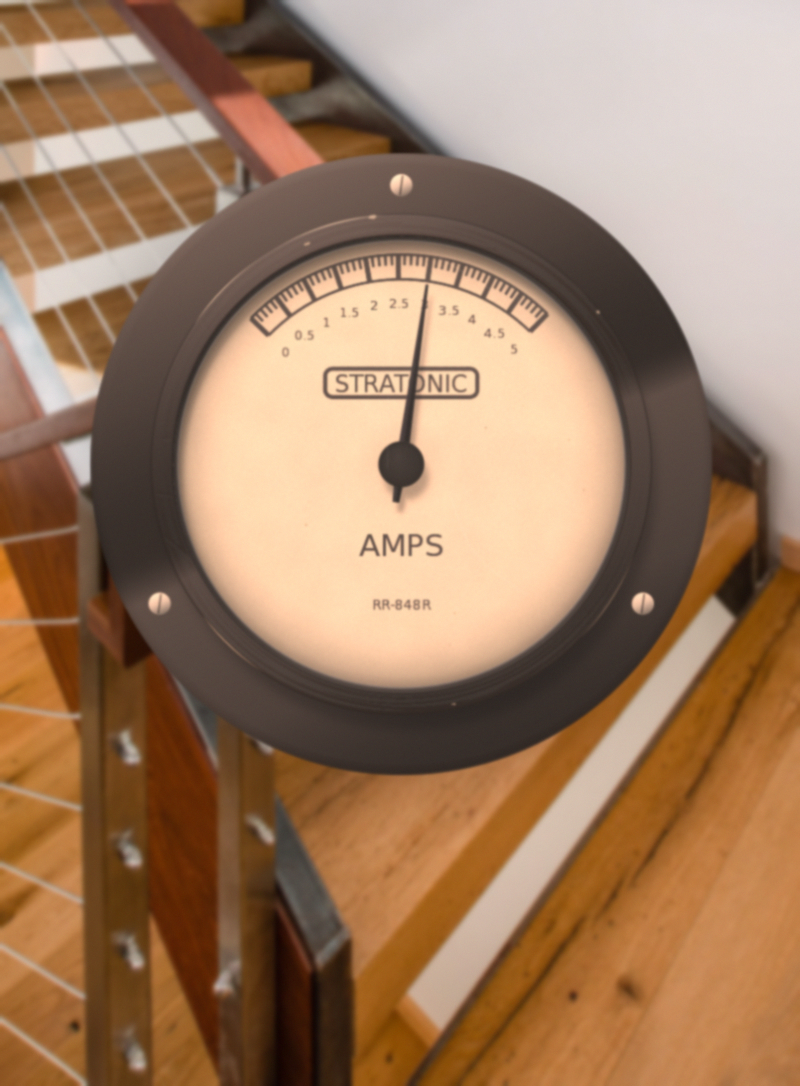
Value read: 3
